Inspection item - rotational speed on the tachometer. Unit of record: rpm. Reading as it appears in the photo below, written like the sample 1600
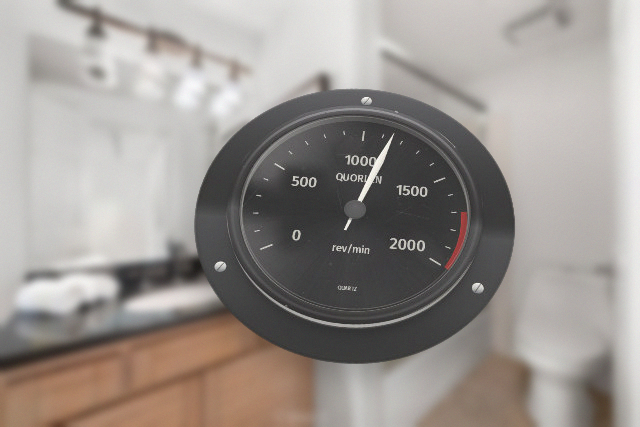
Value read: 1150
